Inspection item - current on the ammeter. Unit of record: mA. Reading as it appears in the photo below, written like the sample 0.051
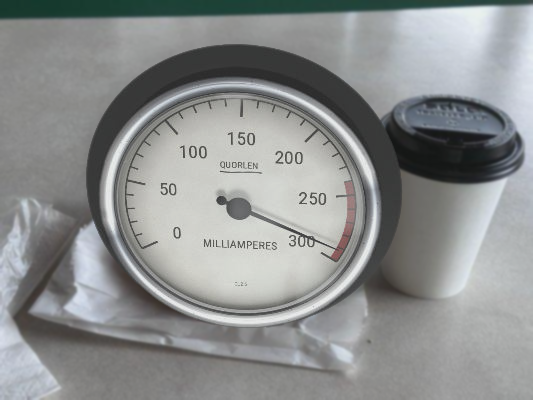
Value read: 290
